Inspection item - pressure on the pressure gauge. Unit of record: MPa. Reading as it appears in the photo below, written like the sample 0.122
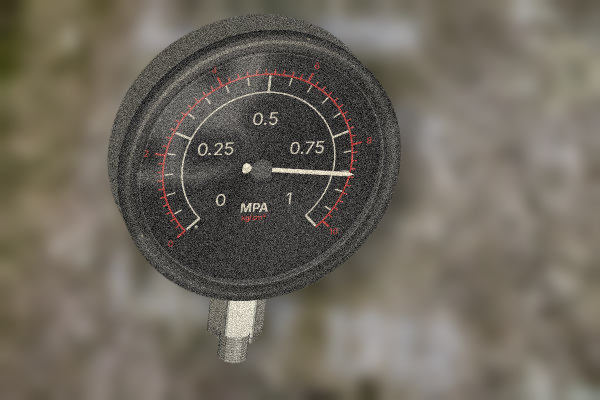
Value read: 0.85
